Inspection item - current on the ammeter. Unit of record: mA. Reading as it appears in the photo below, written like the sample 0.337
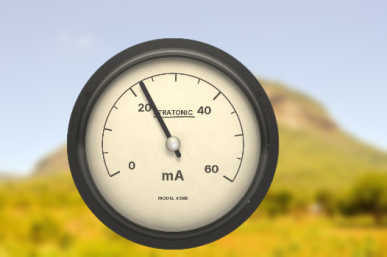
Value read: 22.5
